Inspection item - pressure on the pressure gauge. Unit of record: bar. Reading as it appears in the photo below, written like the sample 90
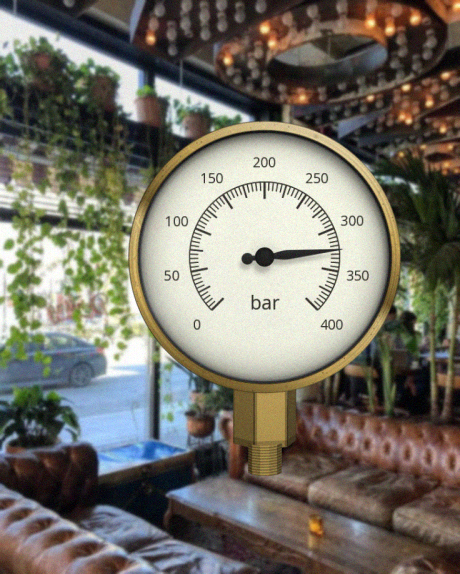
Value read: 325
